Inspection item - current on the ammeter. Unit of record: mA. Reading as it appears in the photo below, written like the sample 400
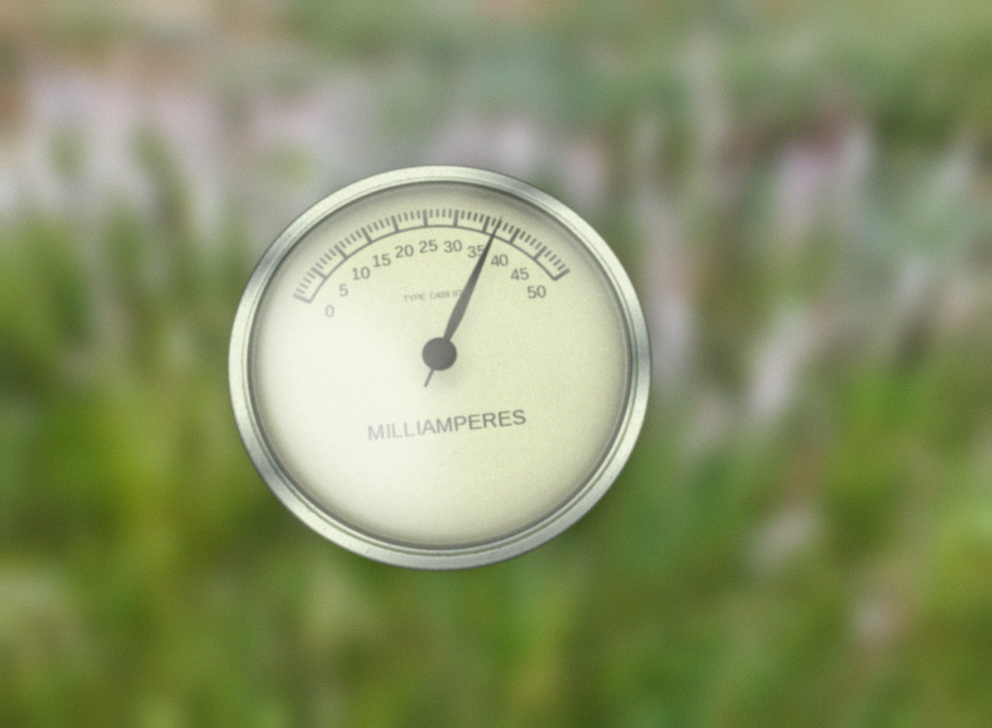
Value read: 37
